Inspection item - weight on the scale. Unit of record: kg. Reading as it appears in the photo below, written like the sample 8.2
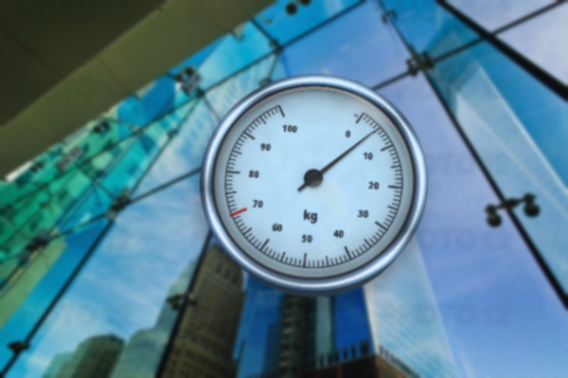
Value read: 5
